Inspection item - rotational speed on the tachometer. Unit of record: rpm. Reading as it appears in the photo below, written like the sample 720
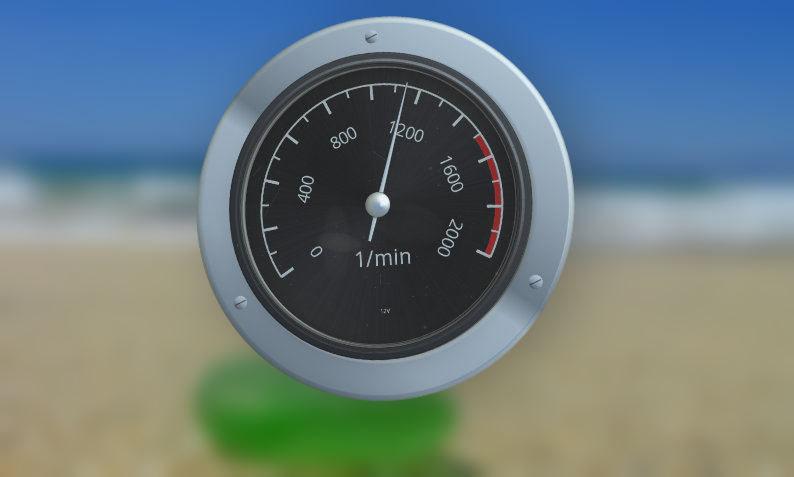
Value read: 1150
